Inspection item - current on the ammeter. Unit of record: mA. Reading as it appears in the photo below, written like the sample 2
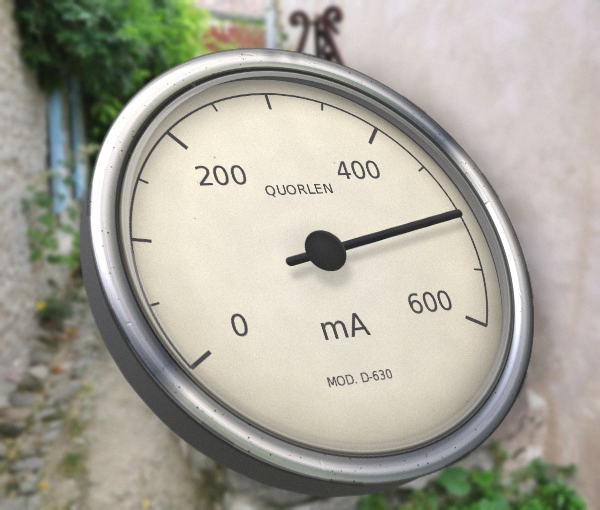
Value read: 500
